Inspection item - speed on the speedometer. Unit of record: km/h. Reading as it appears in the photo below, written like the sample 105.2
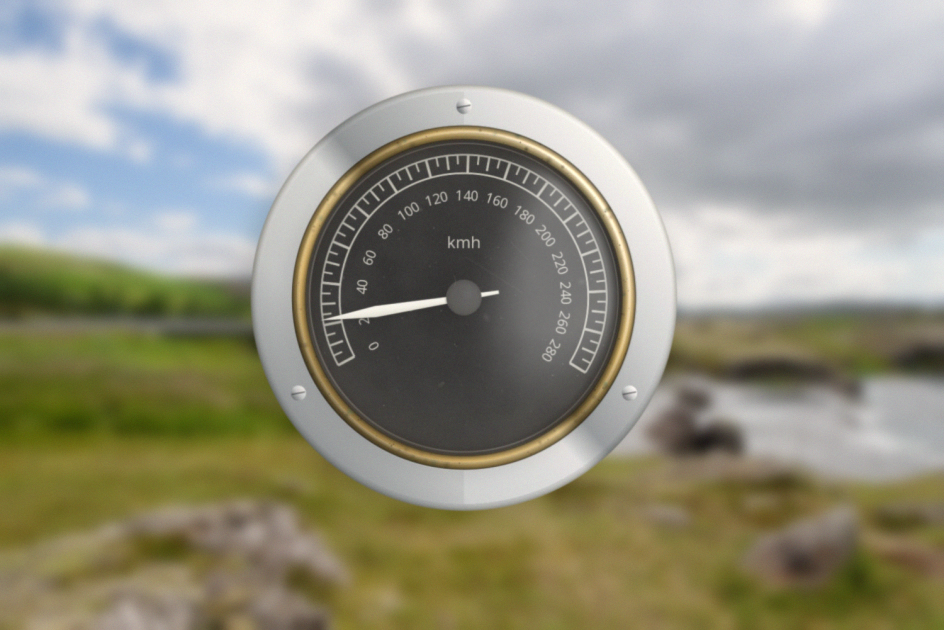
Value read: 22.5
